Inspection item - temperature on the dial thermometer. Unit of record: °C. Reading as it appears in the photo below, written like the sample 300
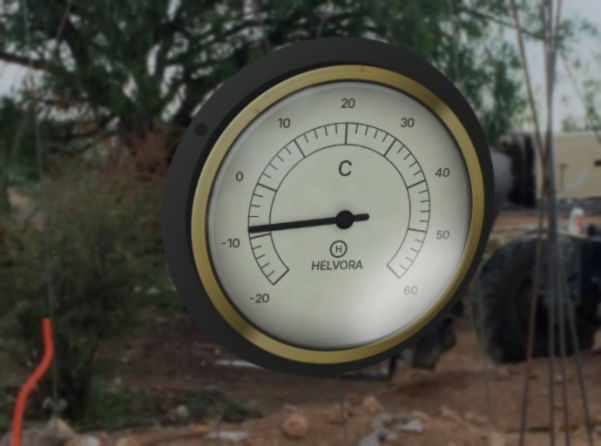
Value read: -8
